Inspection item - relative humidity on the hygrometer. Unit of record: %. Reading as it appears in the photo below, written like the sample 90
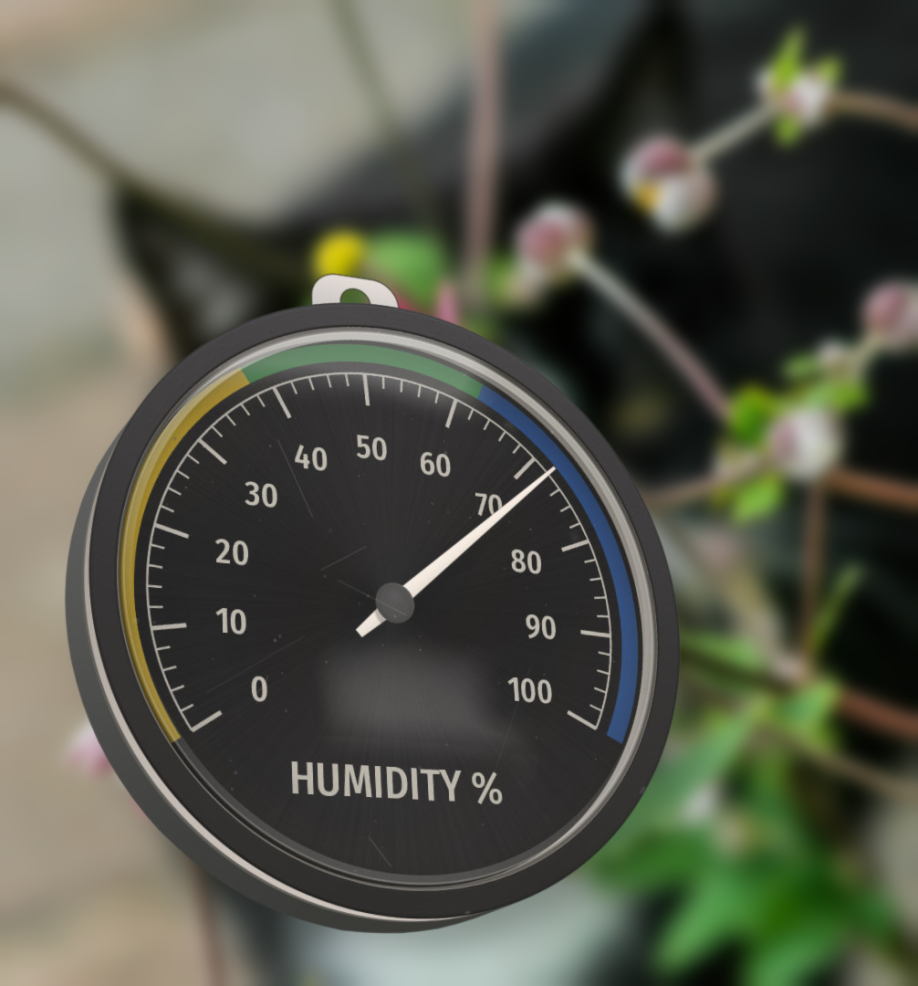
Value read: 72
